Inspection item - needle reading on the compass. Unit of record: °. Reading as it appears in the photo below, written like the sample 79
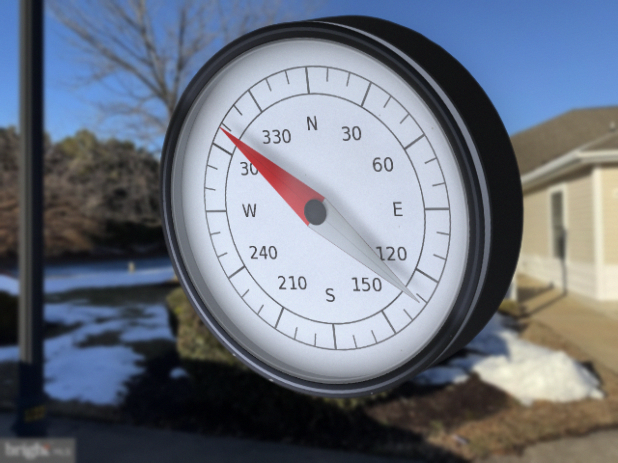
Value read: 310
